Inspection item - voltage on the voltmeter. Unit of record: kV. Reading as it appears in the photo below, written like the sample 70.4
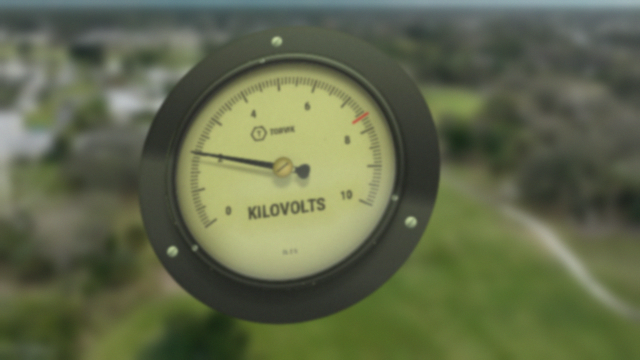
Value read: 2
